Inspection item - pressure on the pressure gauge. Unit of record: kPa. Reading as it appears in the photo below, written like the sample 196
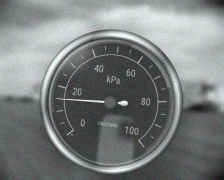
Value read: 15
